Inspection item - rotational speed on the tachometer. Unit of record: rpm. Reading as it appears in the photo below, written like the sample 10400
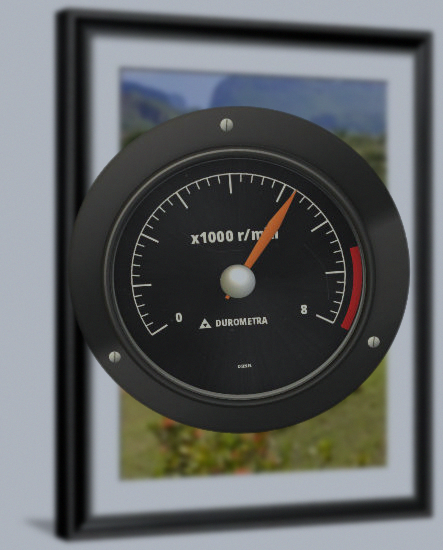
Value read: 5200
